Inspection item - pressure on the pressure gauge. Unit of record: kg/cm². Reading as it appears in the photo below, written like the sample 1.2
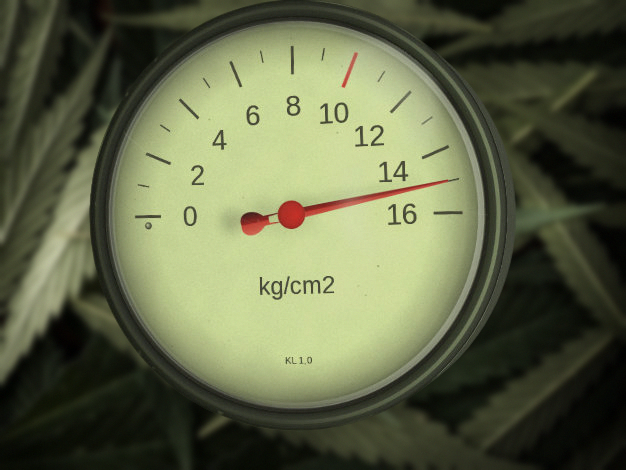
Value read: 15
